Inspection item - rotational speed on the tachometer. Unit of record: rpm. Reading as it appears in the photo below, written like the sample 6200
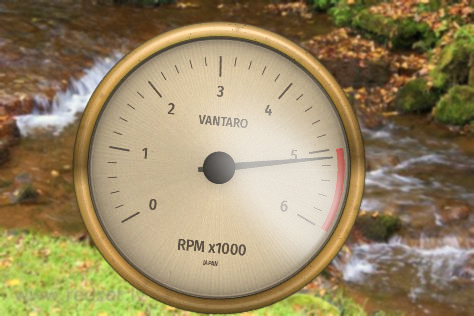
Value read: 5100
